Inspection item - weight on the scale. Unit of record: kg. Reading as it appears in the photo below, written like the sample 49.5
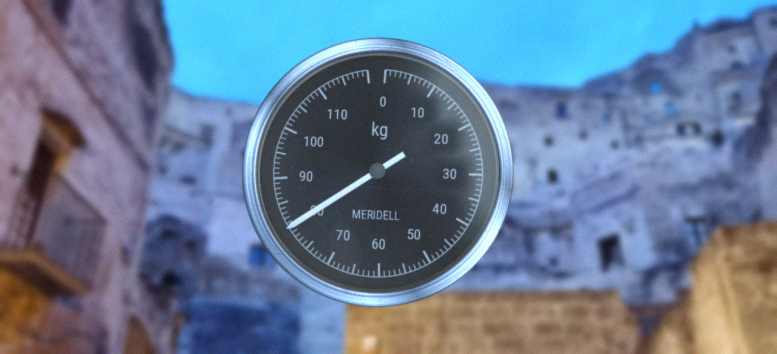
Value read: 80
